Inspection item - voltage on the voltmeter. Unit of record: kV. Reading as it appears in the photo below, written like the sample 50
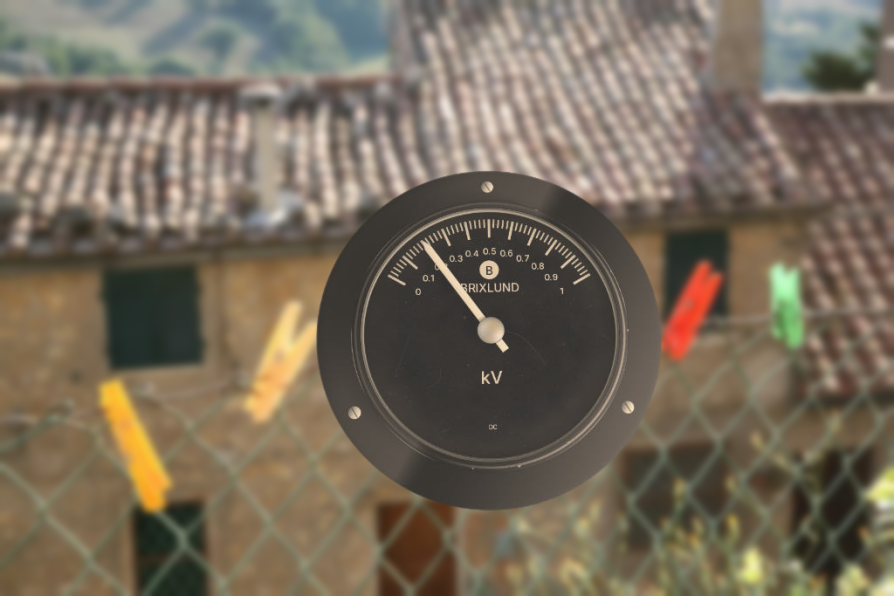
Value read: 0.2
